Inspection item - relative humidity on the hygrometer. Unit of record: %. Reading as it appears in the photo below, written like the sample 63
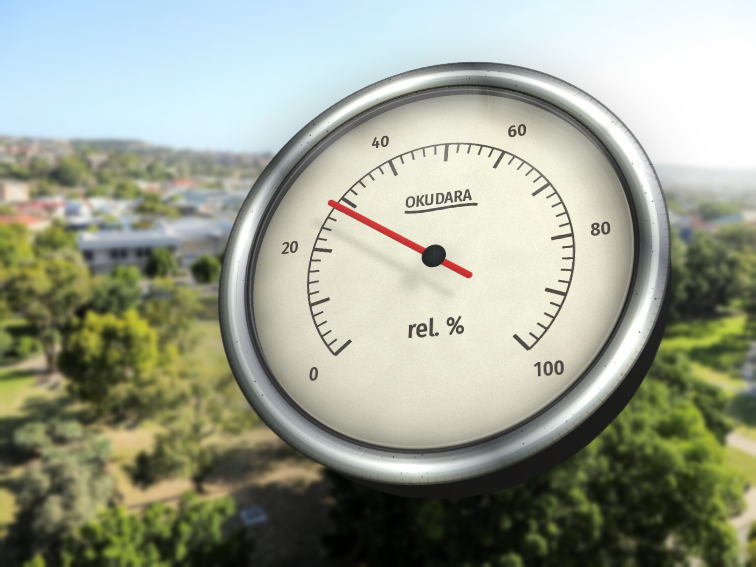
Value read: 28
